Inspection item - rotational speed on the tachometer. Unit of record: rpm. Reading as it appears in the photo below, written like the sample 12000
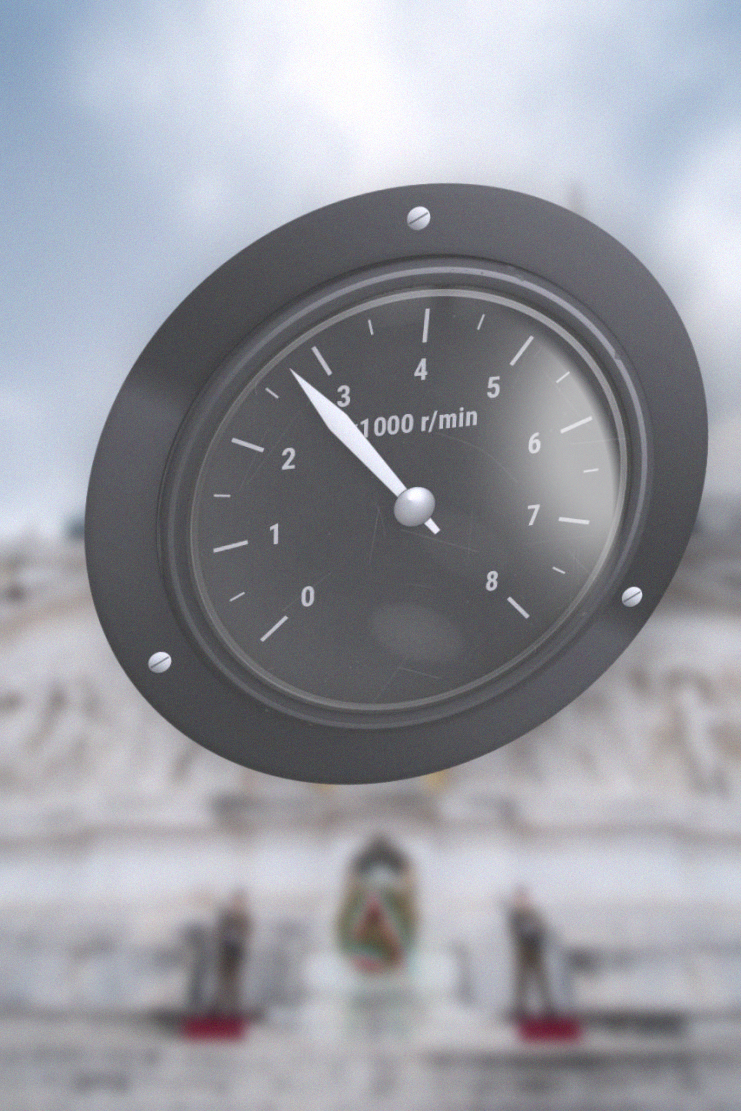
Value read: 2750
